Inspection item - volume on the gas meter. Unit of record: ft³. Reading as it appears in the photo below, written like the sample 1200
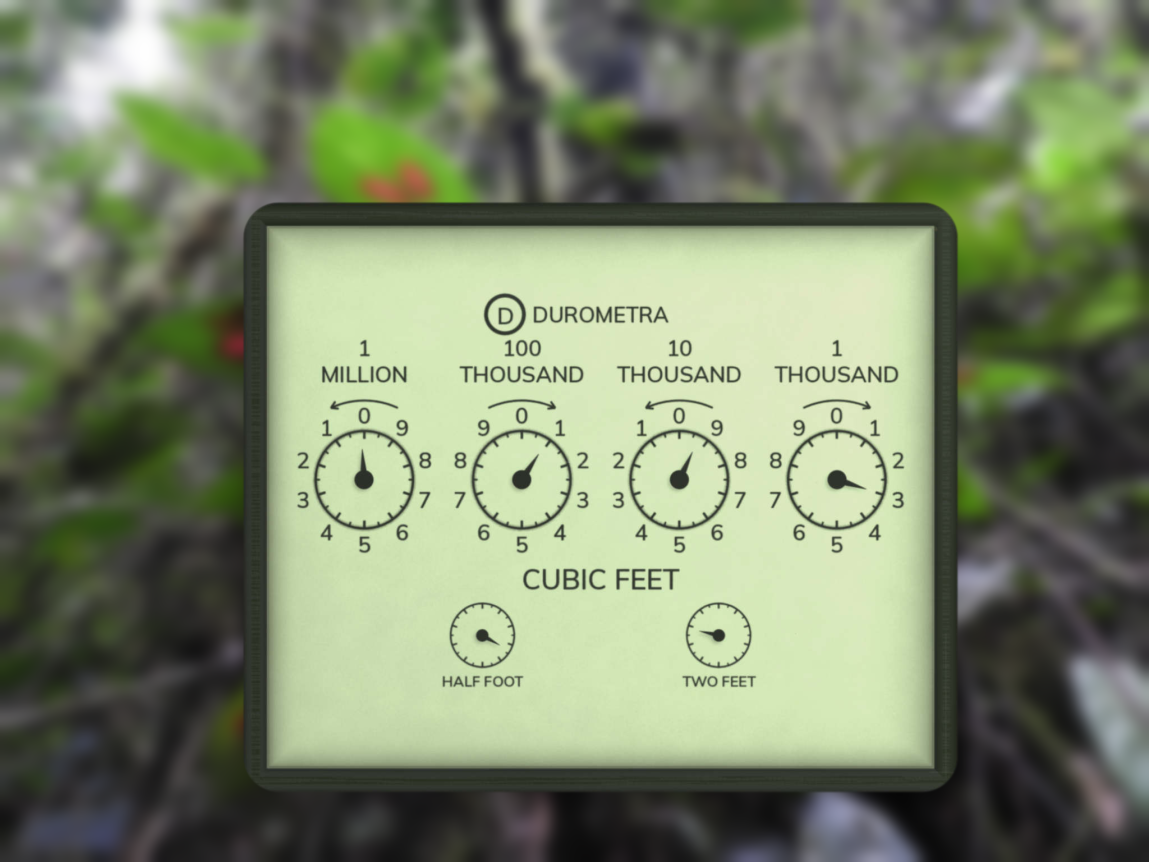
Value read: 9300
